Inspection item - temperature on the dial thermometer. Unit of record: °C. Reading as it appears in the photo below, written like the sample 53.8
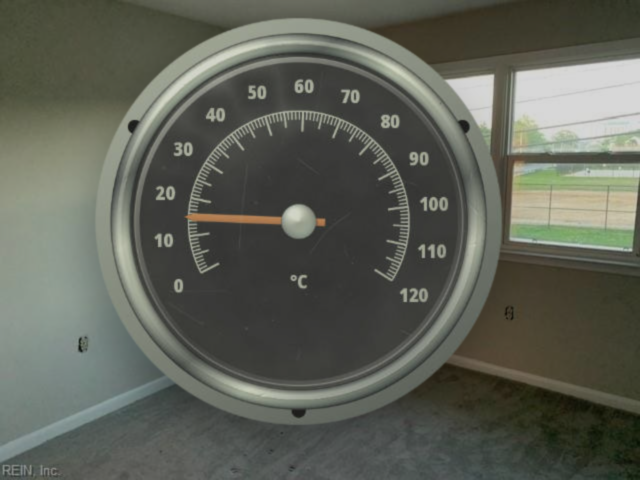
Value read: 15
